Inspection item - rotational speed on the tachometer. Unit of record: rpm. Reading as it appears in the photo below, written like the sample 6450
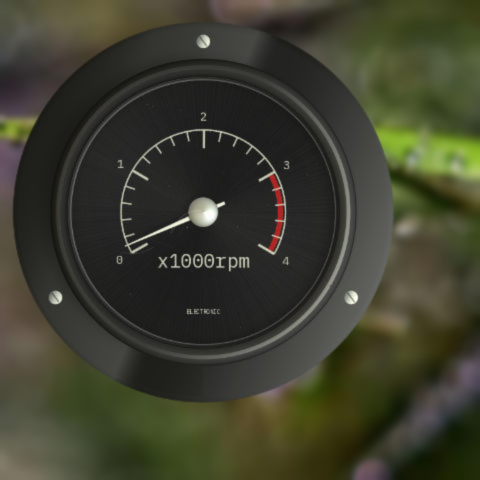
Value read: 100
